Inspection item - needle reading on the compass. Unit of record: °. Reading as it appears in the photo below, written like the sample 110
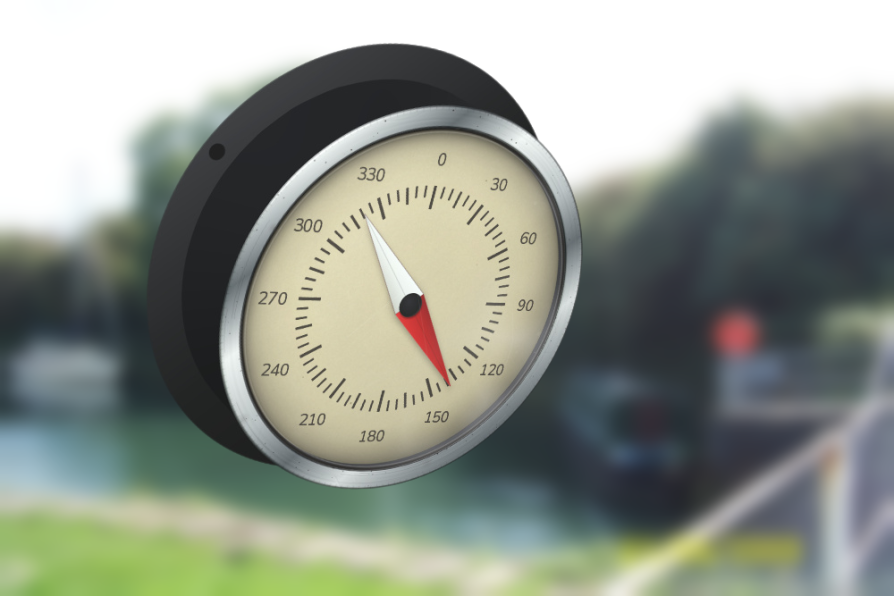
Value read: 140
